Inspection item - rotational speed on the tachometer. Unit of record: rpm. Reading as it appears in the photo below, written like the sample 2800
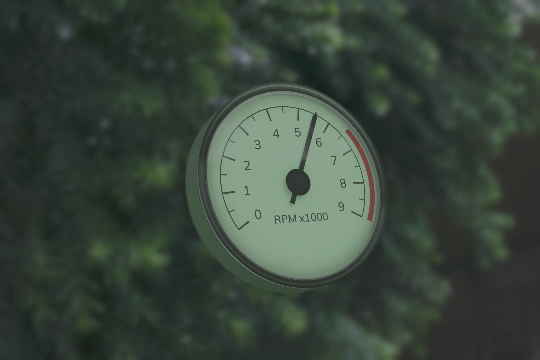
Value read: 5500
